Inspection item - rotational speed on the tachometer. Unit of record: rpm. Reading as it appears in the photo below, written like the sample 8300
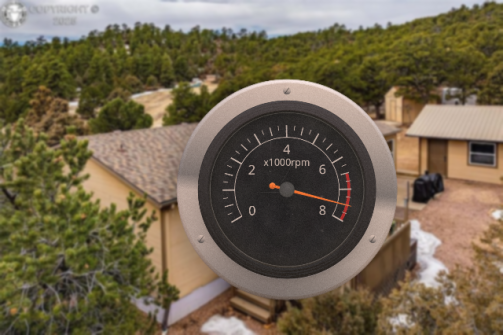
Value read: 7500
